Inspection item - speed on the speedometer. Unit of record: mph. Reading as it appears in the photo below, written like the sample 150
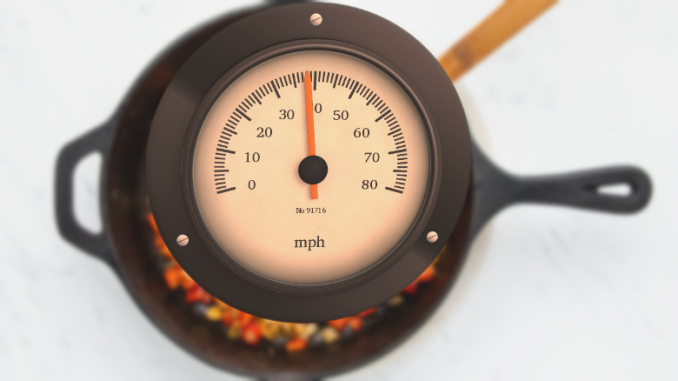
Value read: 38
